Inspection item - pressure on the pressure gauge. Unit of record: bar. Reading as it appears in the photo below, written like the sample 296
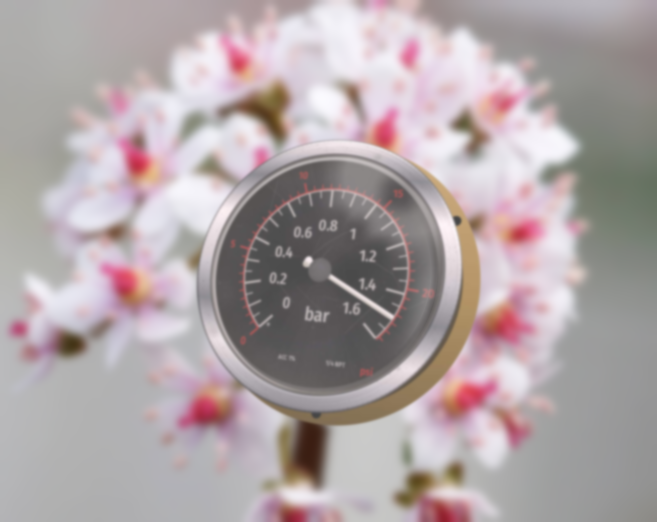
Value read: 1.5
